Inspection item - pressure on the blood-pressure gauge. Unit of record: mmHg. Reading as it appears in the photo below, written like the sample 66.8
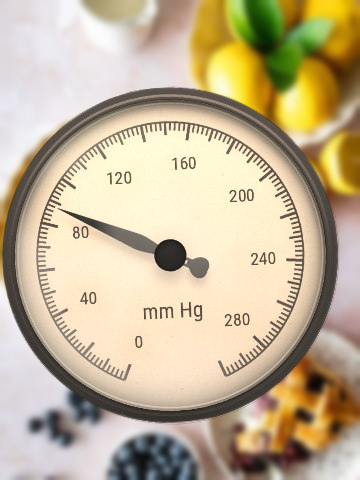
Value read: 88
